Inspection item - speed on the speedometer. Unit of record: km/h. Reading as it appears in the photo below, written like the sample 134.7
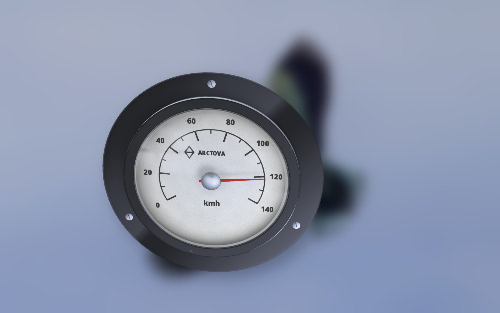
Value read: 120
